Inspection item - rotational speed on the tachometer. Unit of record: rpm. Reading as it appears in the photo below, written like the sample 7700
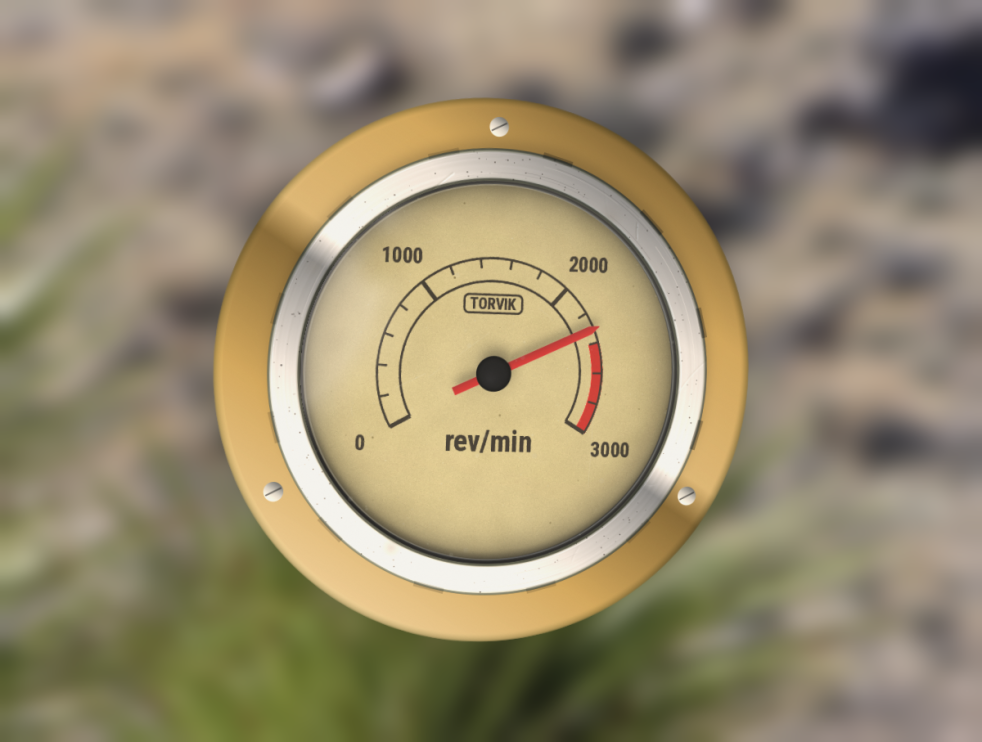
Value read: 2300
